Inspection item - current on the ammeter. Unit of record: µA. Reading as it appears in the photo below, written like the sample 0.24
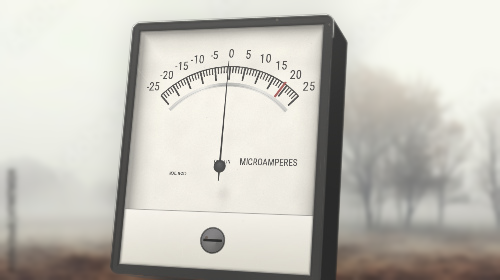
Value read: 0
